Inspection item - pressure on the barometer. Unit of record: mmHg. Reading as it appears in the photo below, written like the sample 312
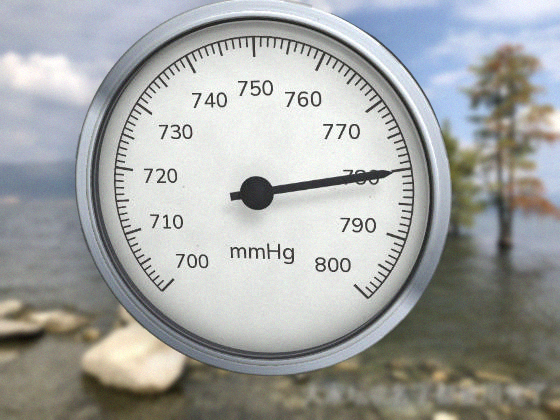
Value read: 780
